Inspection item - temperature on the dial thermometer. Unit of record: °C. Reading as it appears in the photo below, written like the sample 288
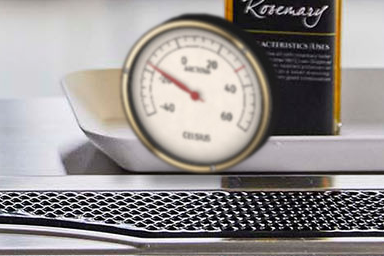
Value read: -16
